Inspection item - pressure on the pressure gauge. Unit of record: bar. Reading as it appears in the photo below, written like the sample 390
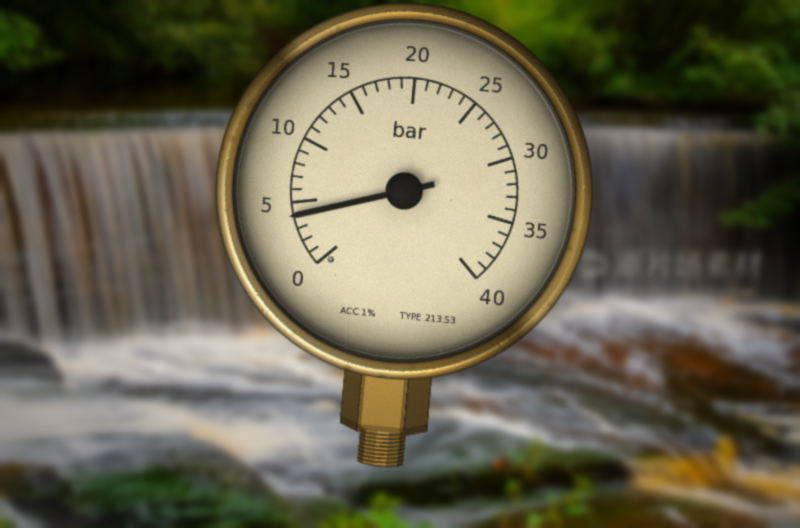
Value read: 4
